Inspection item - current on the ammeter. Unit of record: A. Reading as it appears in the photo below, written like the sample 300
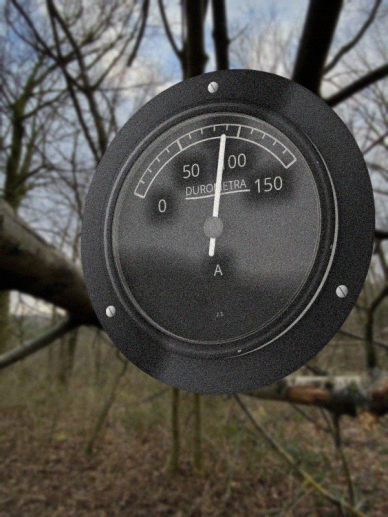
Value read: 90
